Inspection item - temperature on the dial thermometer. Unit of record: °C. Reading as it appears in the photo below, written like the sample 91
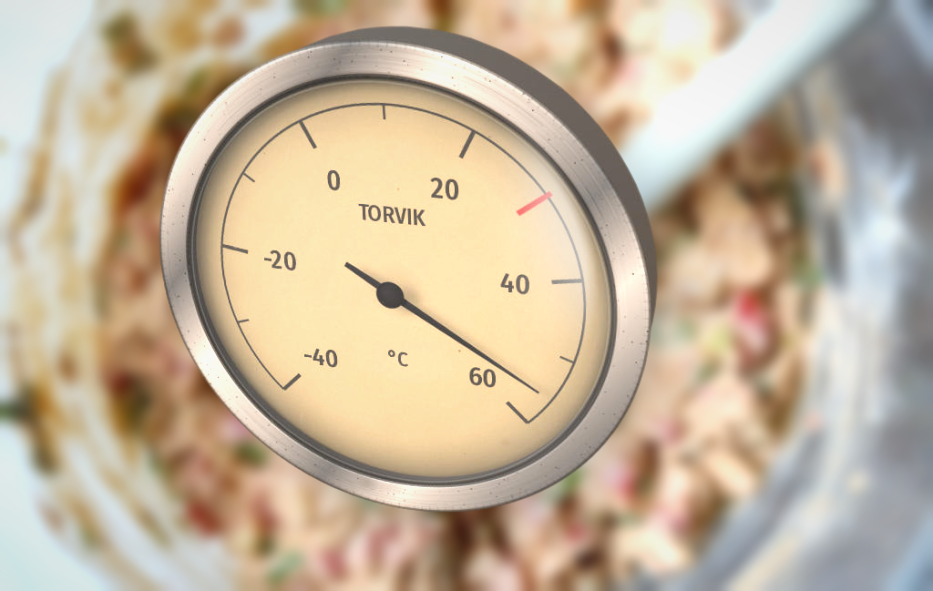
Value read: 55
